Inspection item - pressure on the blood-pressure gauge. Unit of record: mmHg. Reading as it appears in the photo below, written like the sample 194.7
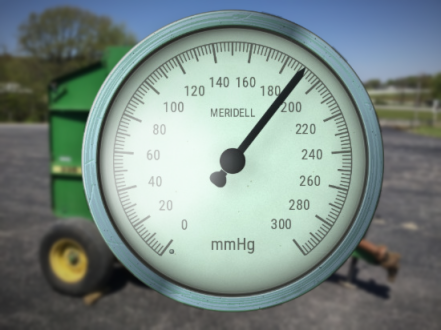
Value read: 190
